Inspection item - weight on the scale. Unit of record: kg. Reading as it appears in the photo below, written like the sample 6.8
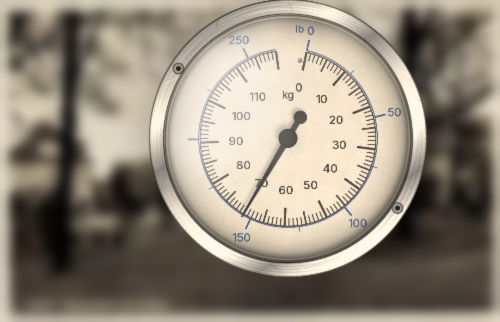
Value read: 70
